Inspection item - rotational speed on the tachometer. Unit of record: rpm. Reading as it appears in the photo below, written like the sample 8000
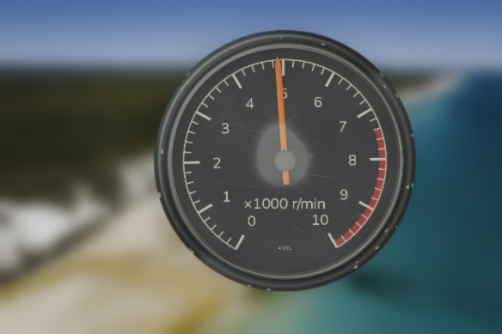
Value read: 4900
